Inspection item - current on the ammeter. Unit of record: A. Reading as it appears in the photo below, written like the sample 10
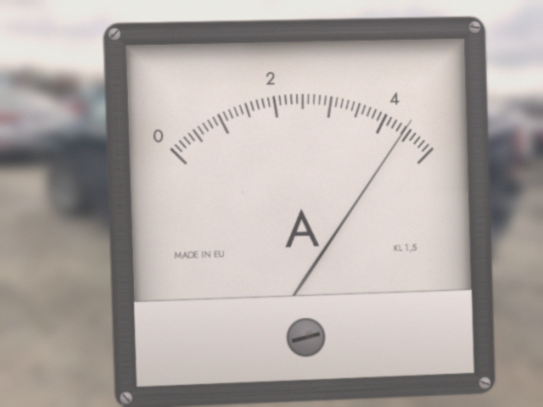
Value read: 4.4
